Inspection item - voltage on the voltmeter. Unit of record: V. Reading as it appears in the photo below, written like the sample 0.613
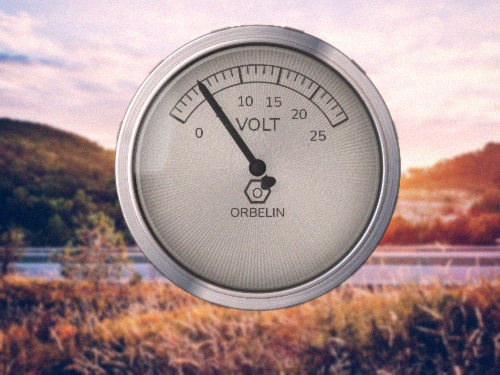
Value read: 5
